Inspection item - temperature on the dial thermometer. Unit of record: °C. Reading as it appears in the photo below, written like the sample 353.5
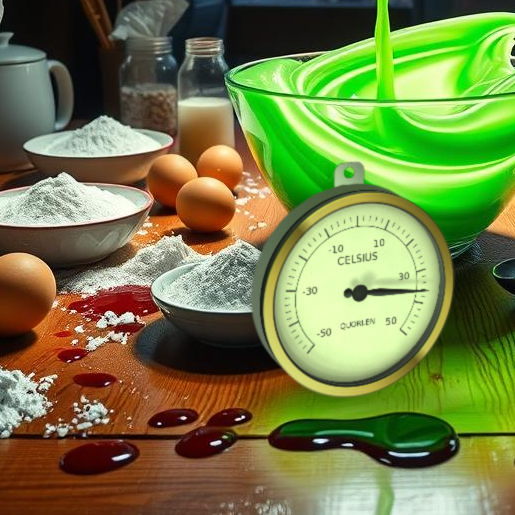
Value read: 36
